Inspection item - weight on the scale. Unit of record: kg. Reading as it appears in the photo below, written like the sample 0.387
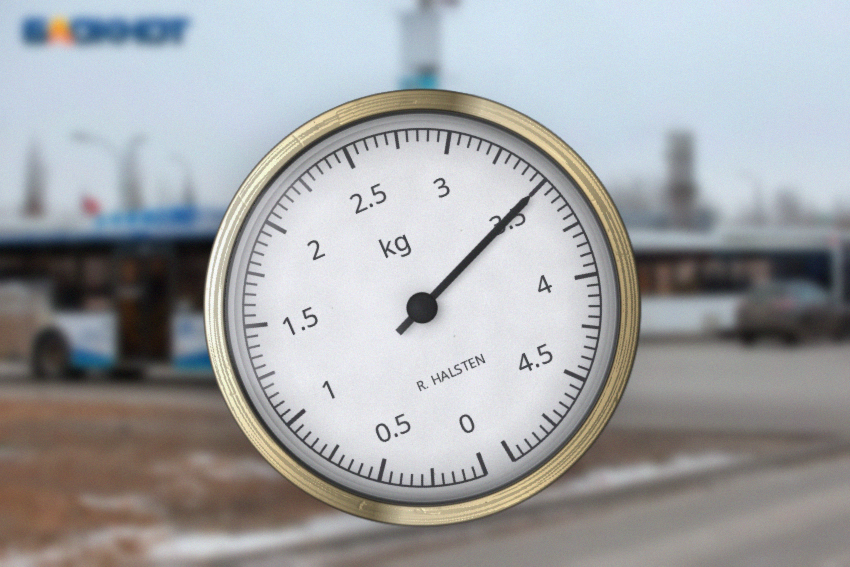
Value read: 3.5
